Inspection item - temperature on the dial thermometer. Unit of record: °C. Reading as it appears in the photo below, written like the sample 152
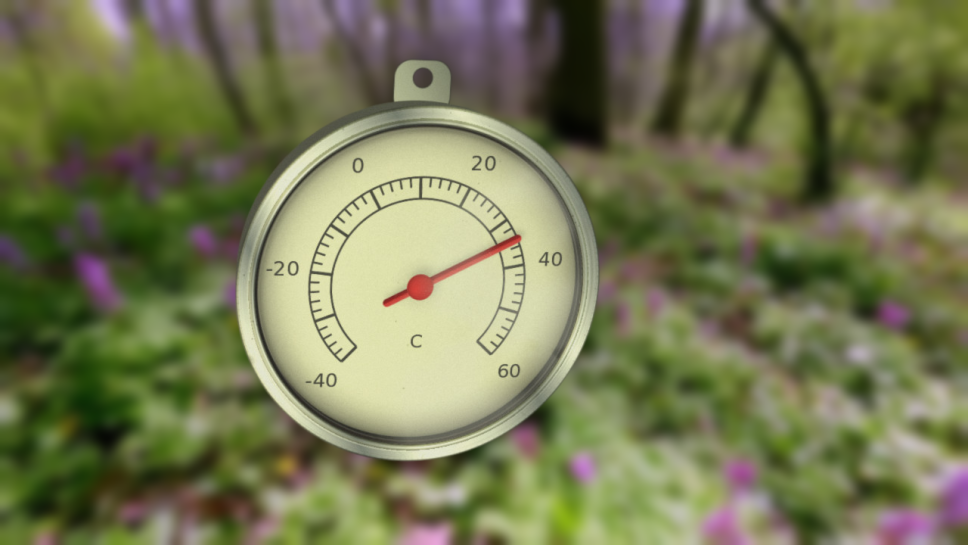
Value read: 34
